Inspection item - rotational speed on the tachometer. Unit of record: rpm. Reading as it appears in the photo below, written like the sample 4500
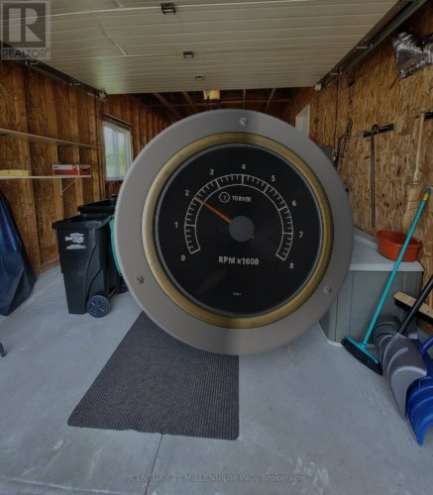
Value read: 2000
